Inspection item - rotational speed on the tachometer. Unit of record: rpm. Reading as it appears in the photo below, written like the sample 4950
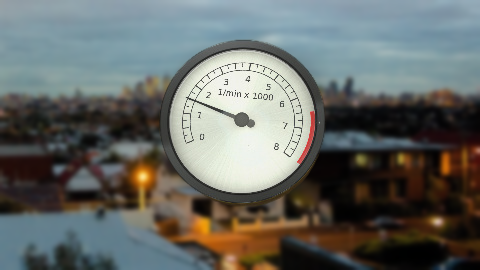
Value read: 1500
